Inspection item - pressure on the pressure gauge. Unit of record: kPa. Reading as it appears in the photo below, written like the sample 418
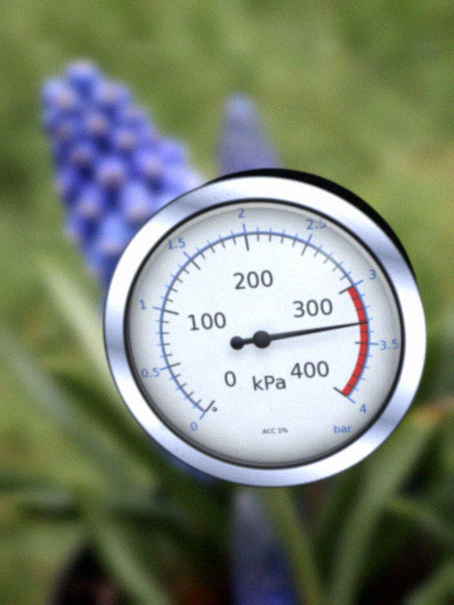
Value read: 330
